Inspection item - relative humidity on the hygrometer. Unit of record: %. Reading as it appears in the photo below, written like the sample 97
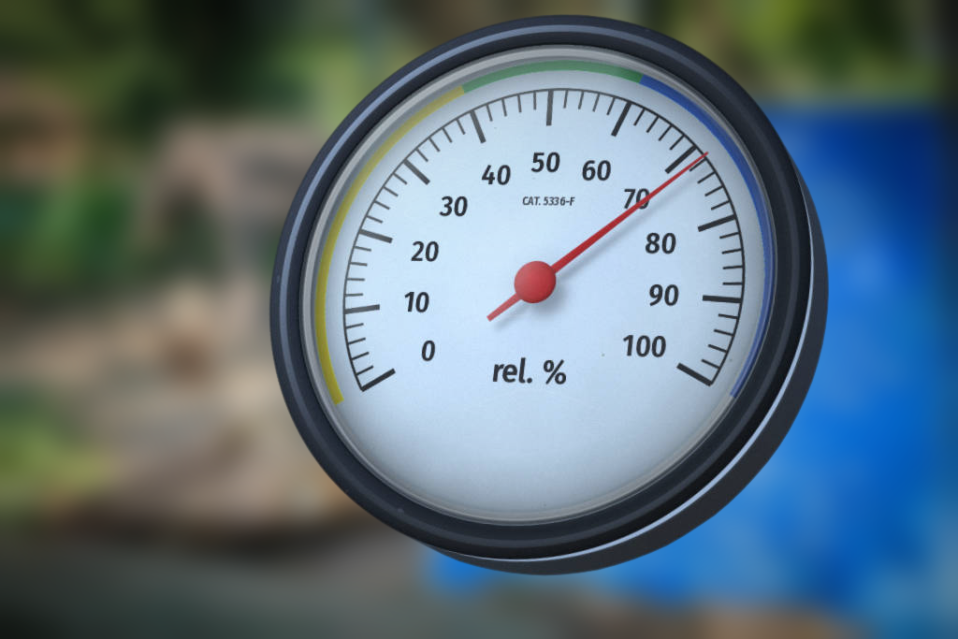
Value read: 72
